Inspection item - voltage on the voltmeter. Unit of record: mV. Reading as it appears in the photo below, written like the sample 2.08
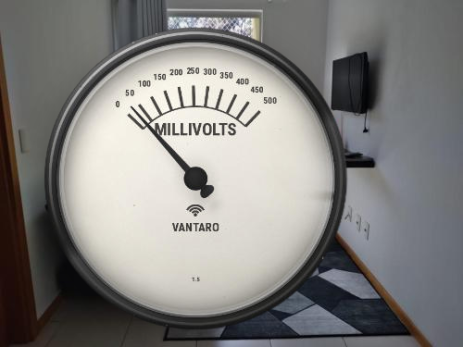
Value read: 25
